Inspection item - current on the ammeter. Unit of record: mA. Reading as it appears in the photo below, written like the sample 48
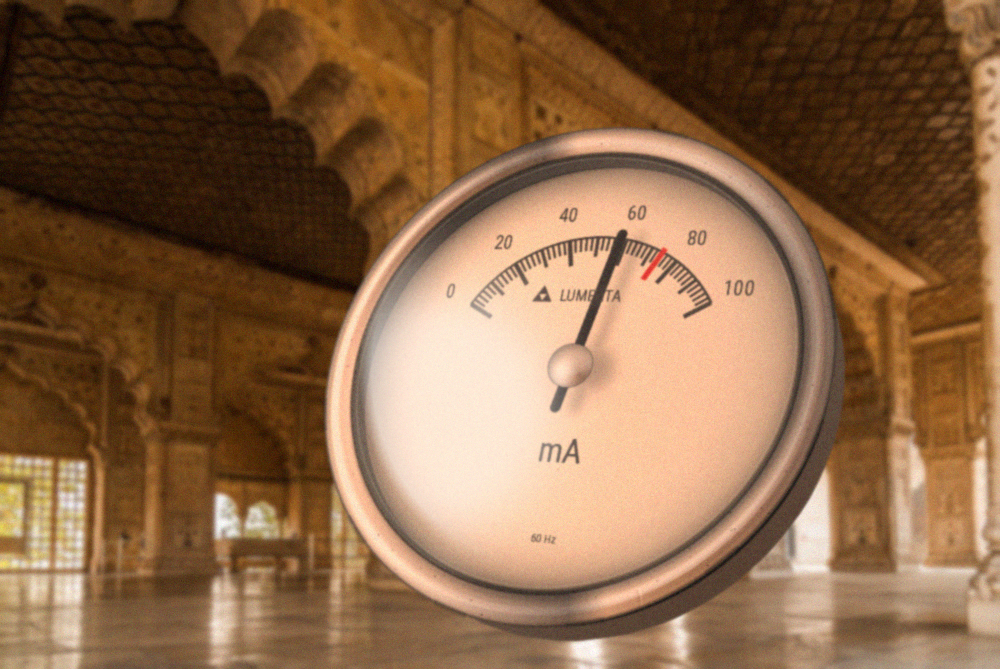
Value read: 60
